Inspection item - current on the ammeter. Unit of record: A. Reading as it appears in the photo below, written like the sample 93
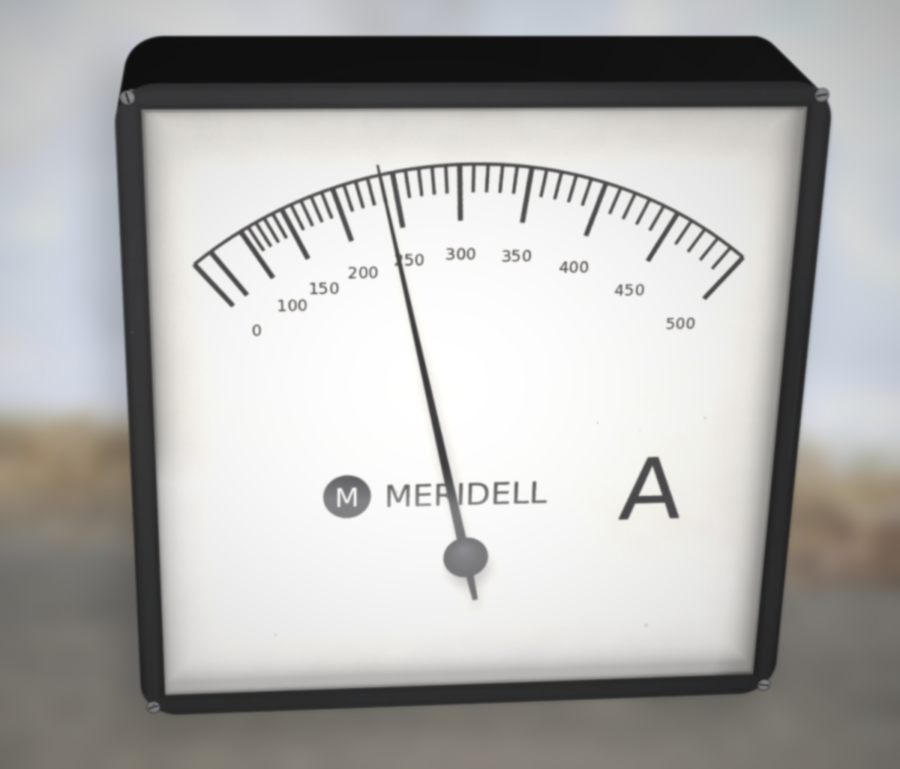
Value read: 240
